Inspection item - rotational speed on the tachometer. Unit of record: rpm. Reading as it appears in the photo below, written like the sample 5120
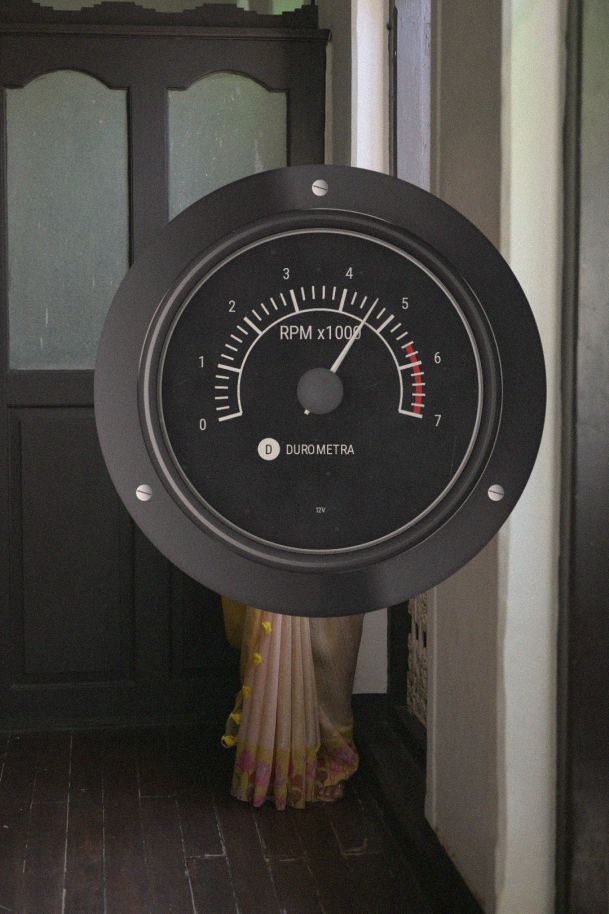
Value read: 4600
